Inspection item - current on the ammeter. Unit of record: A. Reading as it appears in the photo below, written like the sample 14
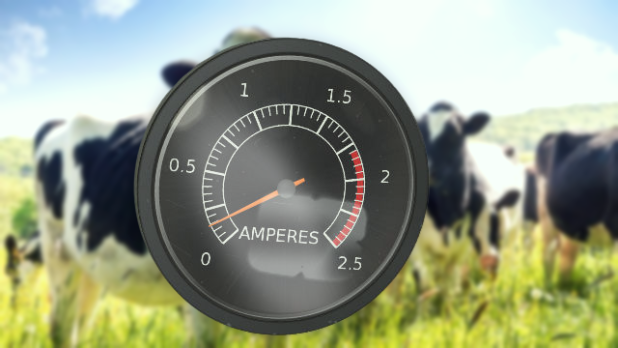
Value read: 0.15
